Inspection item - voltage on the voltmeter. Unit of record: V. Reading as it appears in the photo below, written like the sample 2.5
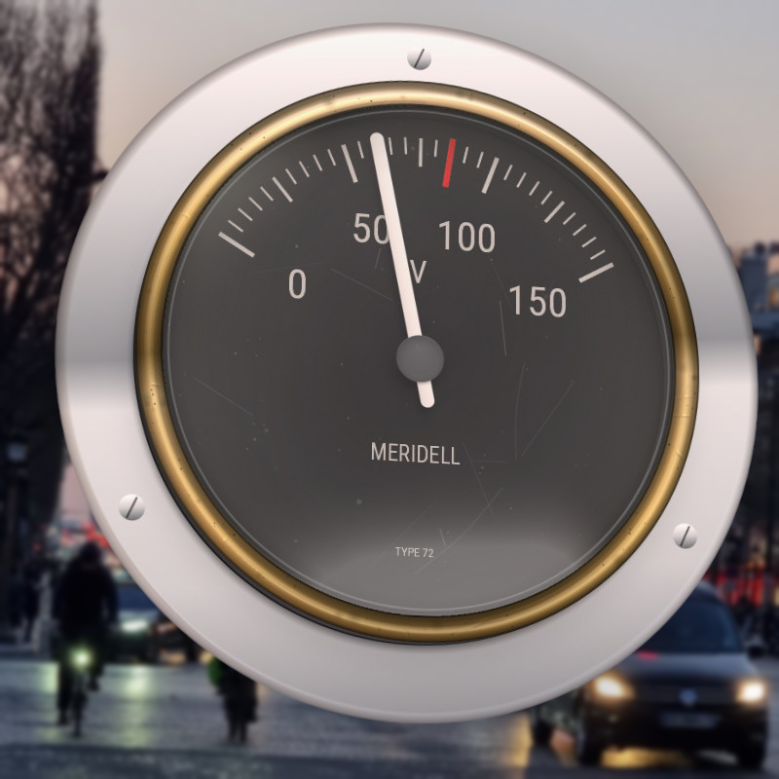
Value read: 60
